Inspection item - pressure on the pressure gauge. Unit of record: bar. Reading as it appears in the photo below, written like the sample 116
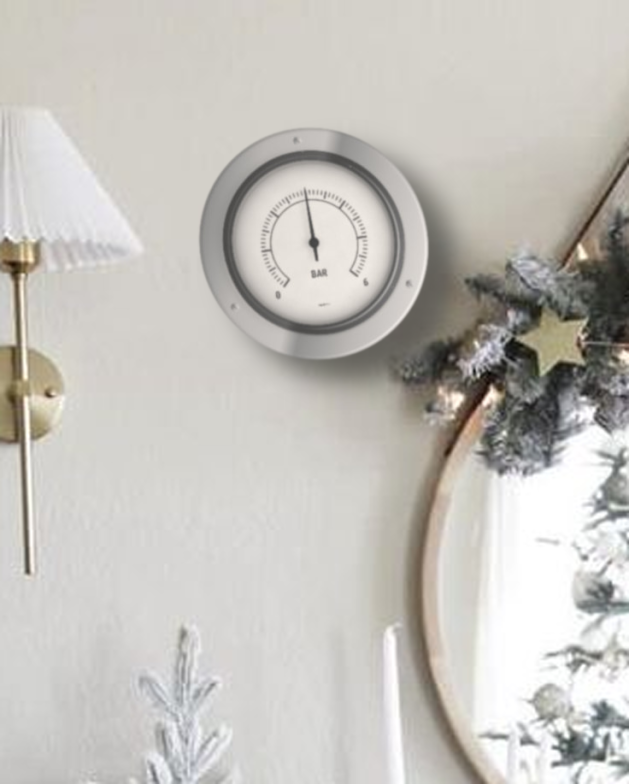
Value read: 3
